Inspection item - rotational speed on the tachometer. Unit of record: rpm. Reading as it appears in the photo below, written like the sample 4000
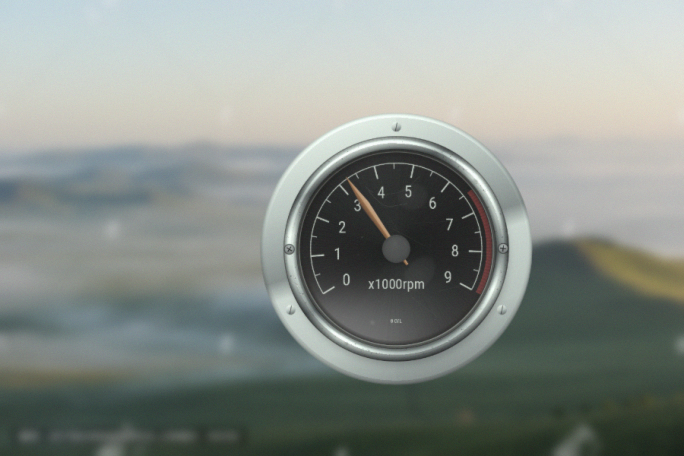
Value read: 3250
